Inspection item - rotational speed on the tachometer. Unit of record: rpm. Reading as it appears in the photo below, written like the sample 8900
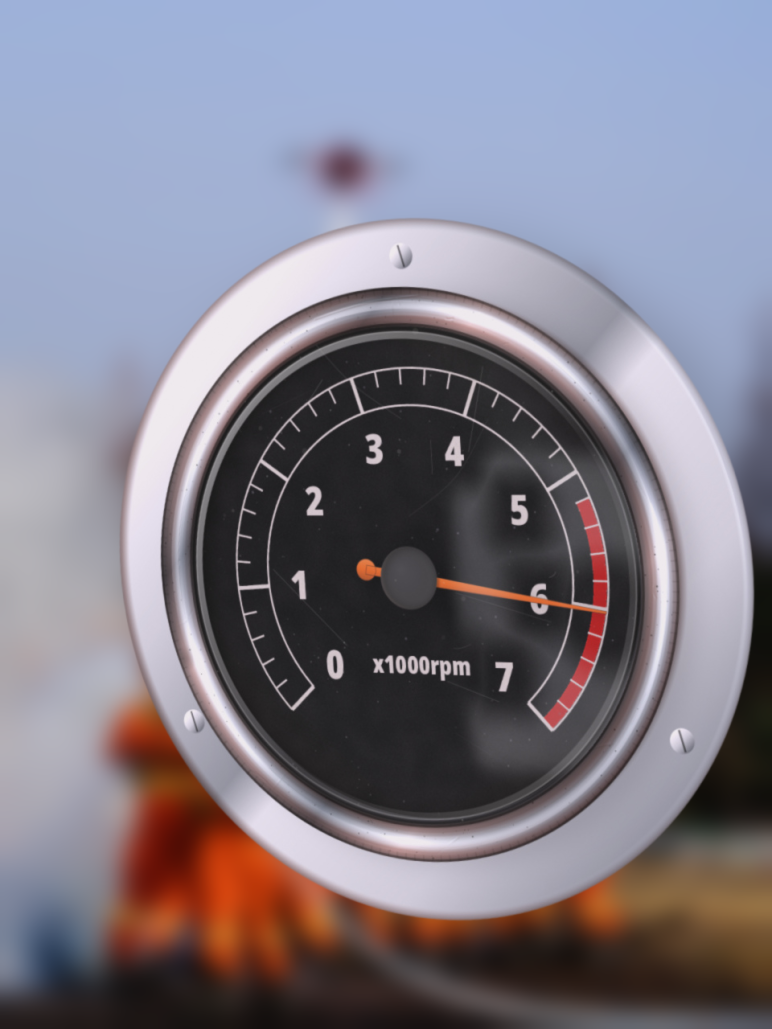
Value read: 6000
